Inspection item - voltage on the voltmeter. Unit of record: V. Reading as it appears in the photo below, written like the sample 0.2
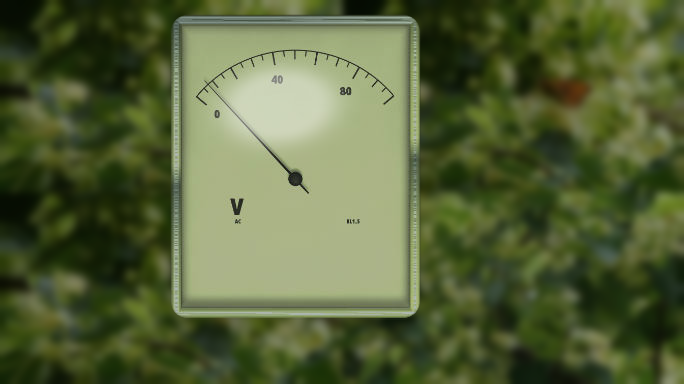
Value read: 7.5
